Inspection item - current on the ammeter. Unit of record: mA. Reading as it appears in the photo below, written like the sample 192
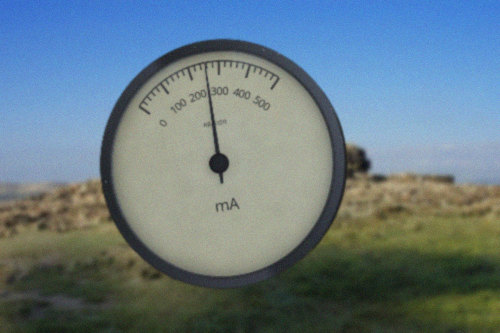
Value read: 260
